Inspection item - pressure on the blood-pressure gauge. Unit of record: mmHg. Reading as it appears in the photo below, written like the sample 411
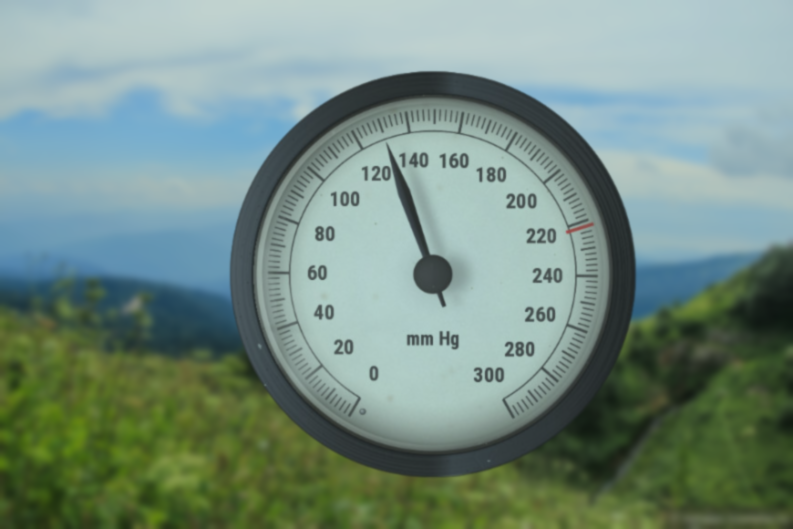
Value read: 130
